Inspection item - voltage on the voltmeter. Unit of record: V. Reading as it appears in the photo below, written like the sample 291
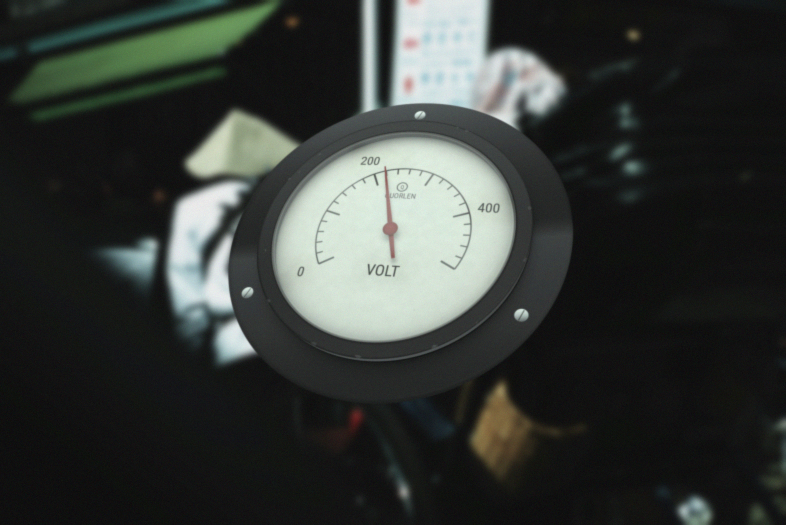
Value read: 220
